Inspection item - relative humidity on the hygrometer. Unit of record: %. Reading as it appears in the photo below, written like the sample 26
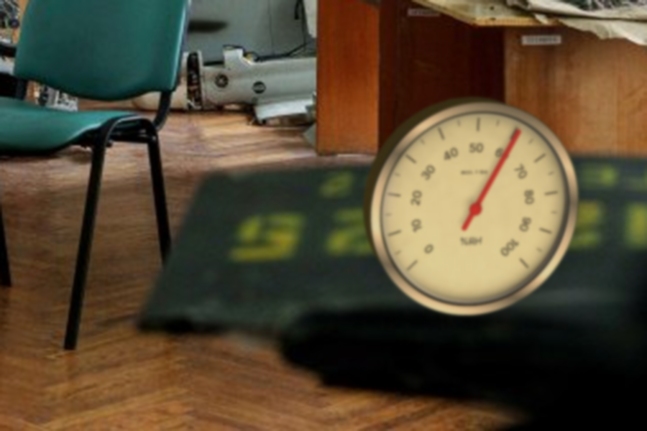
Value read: 60
